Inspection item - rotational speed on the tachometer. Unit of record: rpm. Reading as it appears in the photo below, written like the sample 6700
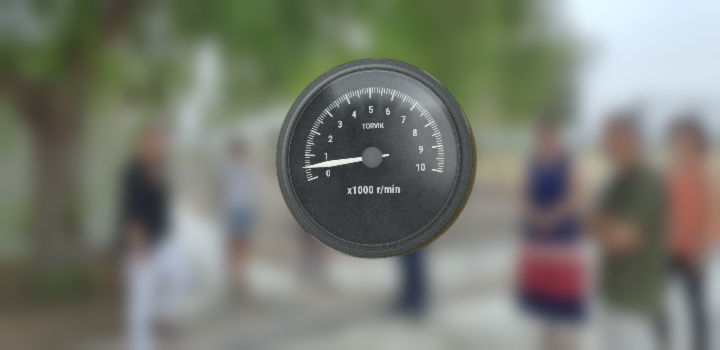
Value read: 500
